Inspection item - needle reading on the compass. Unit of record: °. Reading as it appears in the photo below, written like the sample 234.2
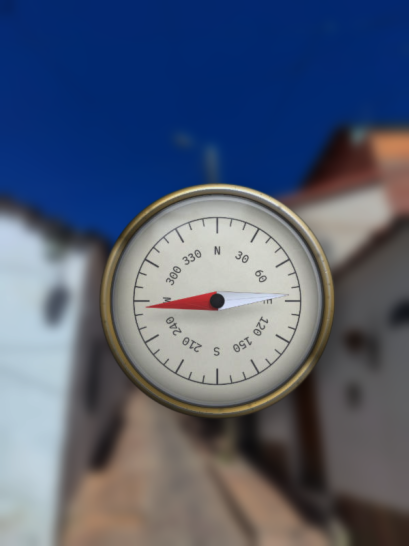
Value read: 265
